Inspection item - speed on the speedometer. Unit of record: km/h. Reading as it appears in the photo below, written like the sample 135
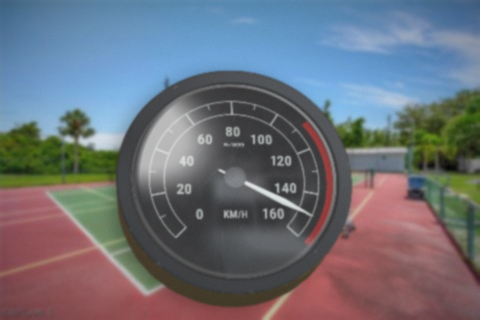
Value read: 150
